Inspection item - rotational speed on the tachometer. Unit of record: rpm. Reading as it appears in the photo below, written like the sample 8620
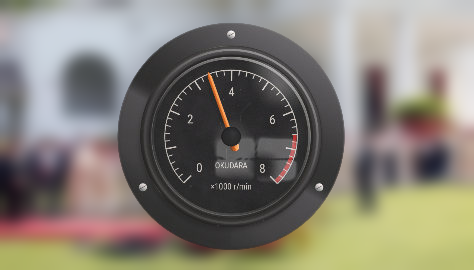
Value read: 3400
